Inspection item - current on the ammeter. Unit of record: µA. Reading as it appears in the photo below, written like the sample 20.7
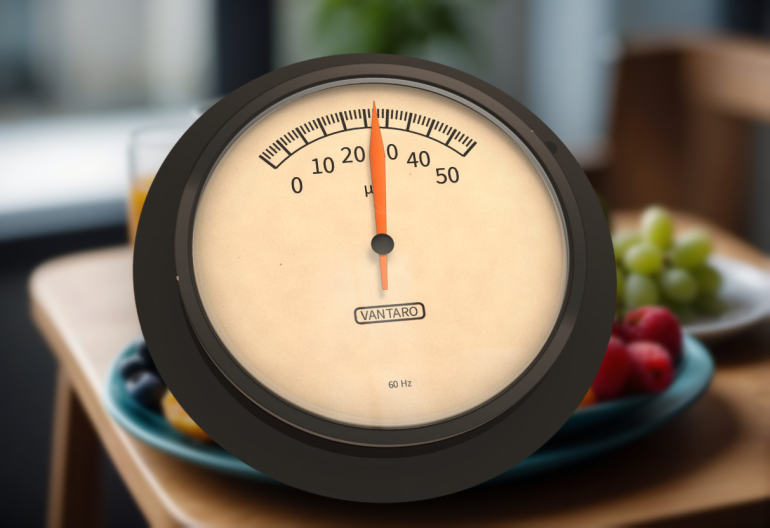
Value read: 27
